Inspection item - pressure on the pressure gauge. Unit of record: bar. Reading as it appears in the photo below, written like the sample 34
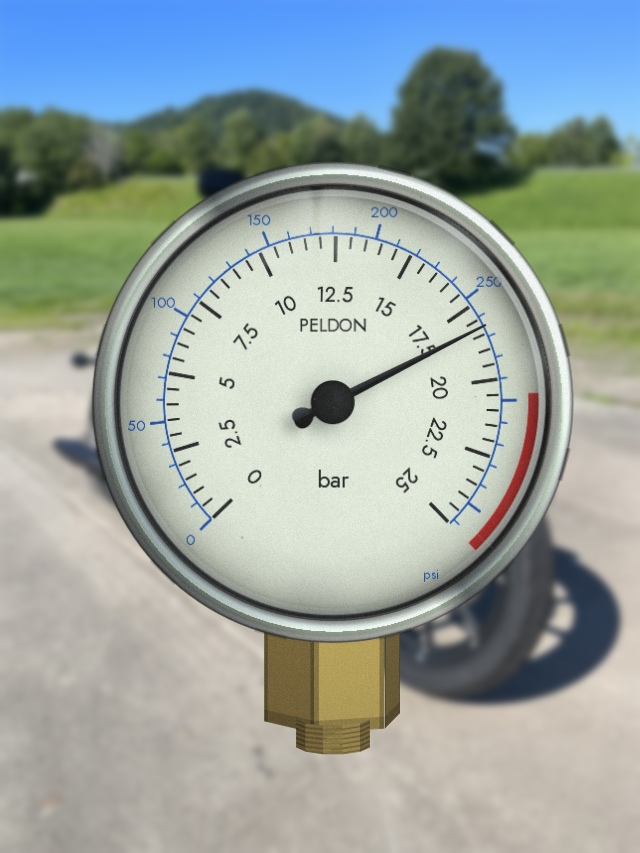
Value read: 18.25
